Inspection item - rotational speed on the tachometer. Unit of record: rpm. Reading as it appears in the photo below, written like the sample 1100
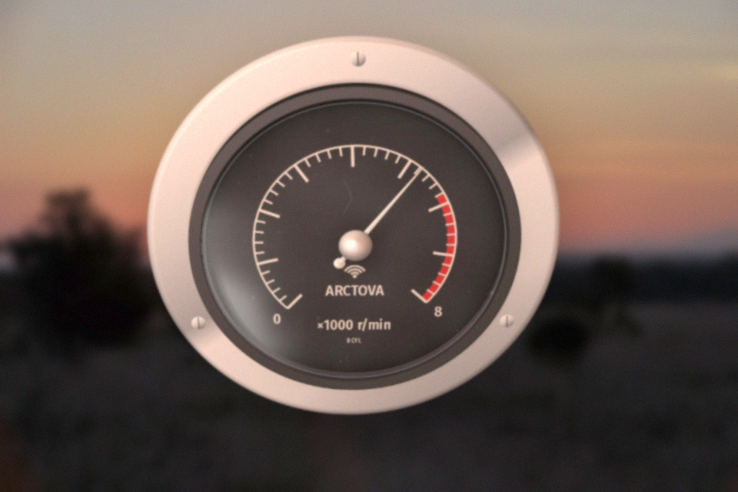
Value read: 5200
